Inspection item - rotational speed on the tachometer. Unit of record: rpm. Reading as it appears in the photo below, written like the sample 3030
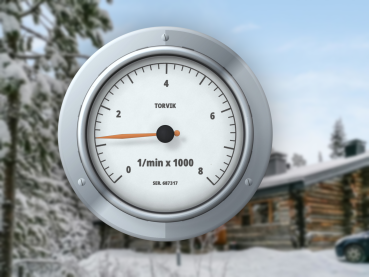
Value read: 1200
